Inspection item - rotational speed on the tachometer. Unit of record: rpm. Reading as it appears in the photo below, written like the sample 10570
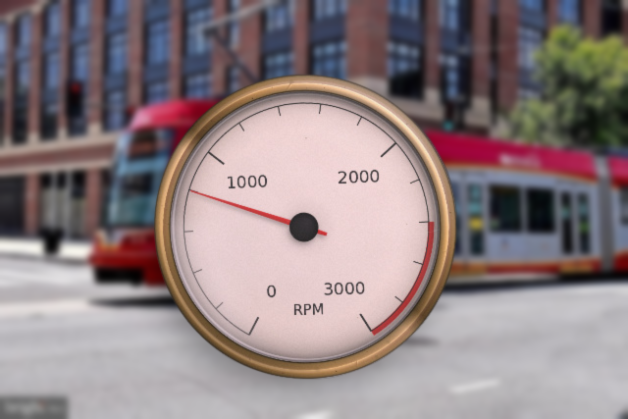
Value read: 800
